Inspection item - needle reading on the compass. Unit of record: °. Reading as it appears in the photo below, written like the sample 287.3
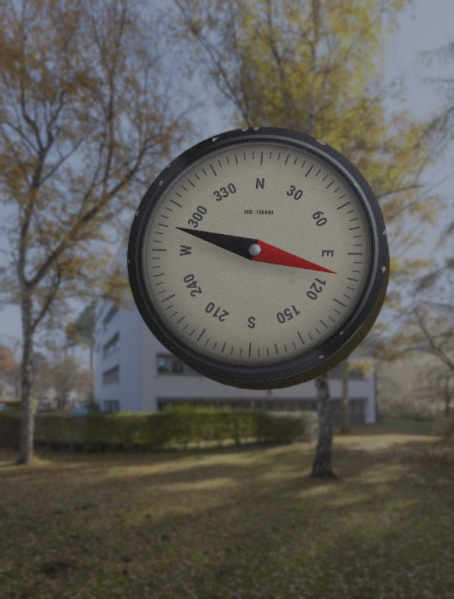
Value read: 105
